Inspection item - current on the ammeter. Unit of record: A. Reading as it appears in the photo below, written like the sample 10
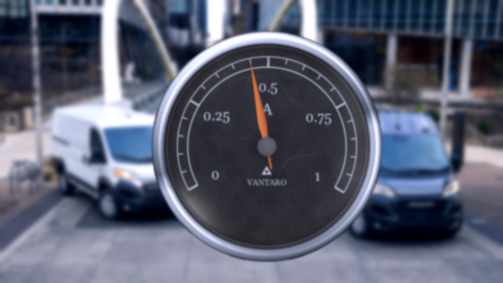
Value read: 0.45
